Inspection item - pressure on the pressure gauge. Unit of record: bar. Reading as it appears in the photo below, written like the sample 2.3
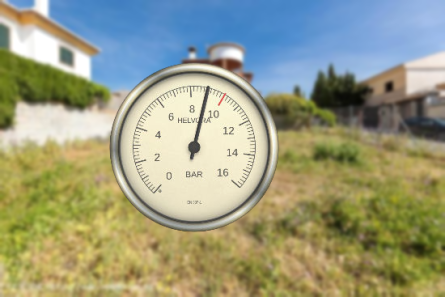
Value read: 9
